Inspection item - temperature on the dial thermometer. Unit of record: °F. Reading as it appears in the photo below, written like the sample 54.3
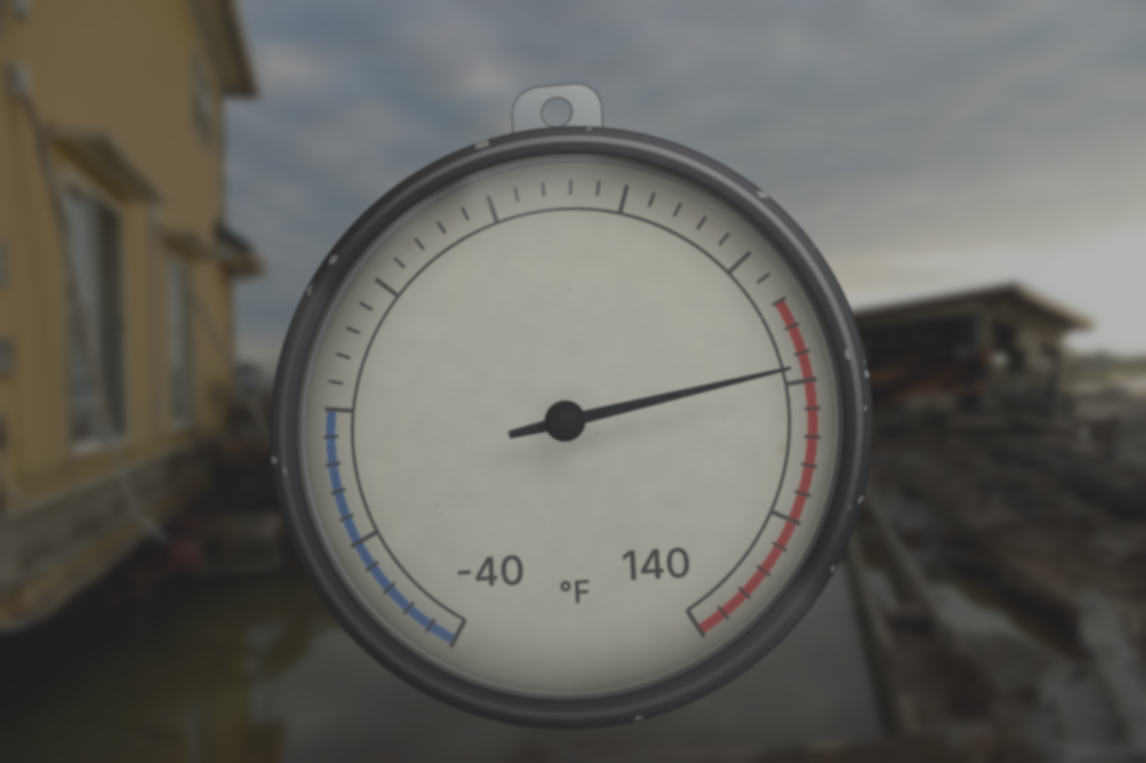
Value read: 98
